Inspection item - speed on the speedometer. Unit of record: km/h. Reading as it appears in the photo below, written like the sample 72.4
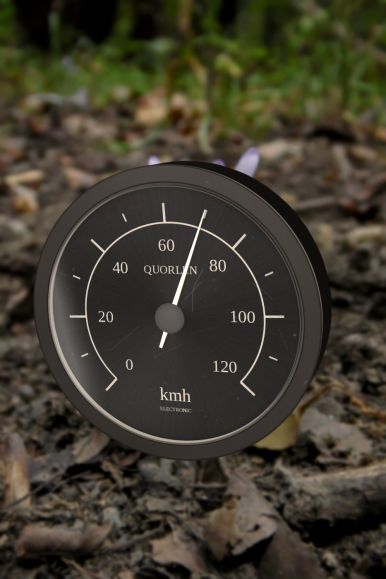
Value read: 70
